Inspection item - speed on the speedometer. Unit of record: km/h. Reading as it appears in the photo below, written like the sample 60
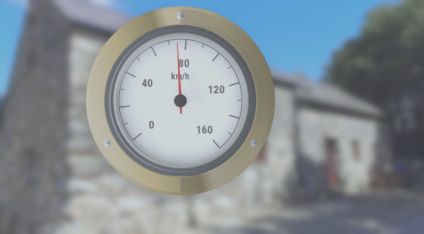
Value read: 75
